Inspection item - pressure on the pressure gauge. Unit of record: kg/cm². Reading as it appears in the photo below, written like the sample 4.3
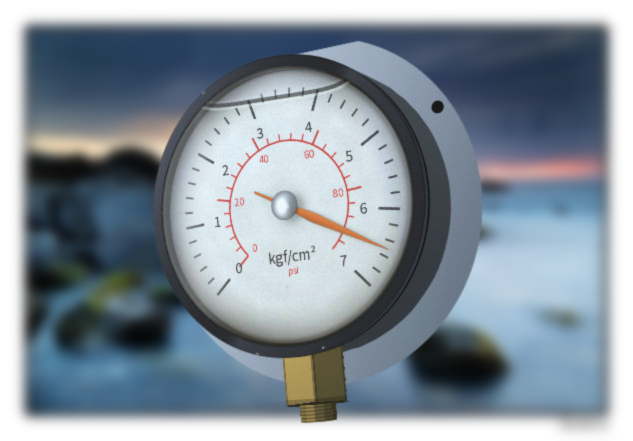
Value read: 6.5
